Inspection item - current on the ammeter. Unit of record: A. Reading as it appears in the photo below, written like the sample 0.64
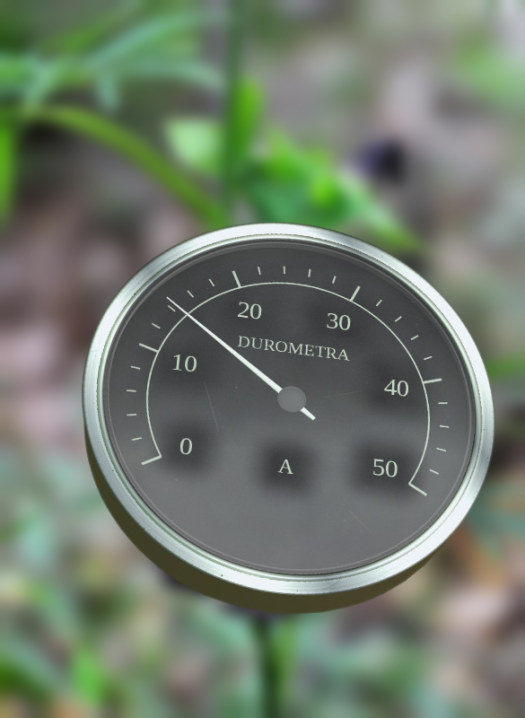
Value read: 14
